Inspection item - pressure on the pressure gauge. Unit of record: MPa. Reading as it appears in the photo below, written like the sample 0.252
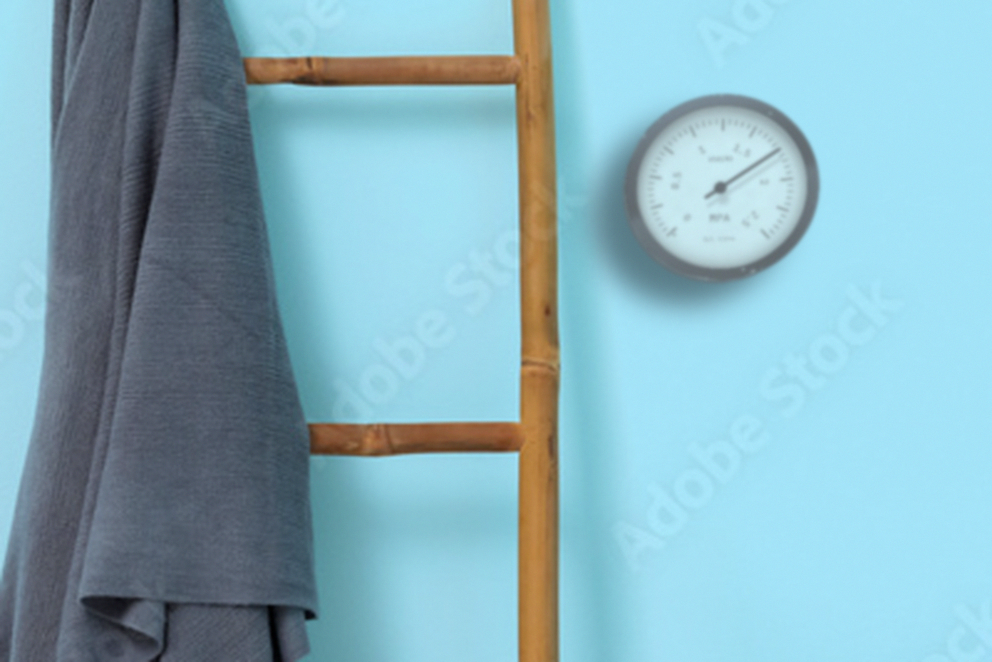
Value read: 1.75
